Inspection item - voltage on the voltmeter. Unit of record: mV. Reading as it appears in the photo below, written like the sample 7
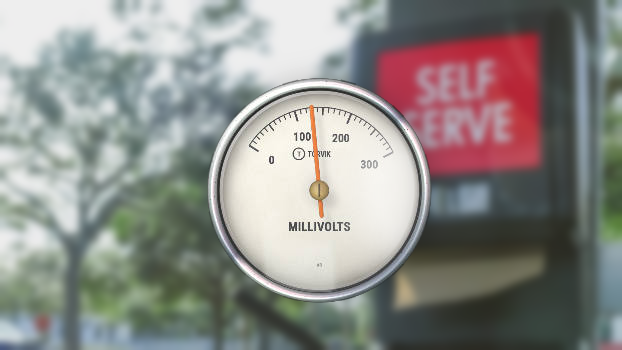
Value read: 130
